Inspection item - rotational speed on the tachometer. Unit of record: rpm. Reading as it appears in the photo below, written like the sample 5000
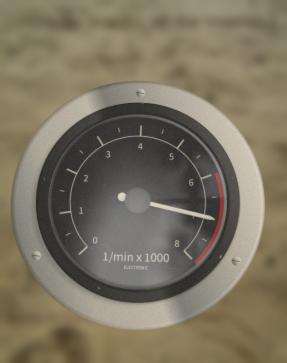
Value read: 7000
